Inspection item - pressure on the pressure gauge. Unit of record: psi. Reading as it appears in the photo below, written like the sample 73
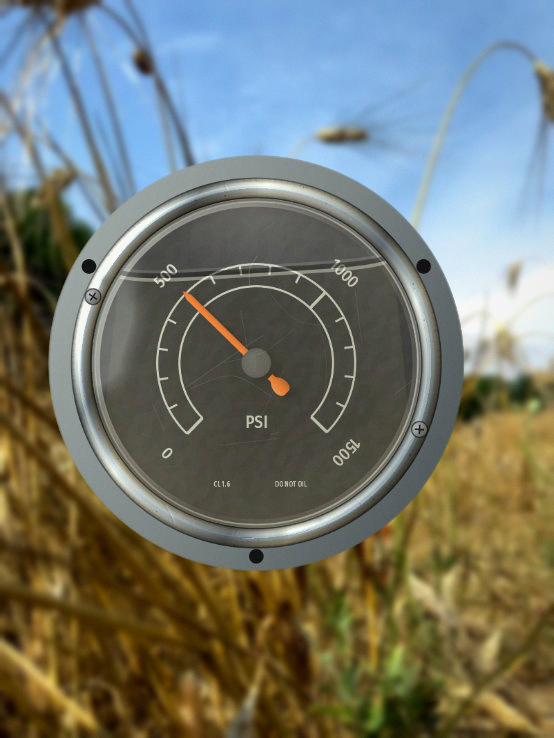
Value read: 500
